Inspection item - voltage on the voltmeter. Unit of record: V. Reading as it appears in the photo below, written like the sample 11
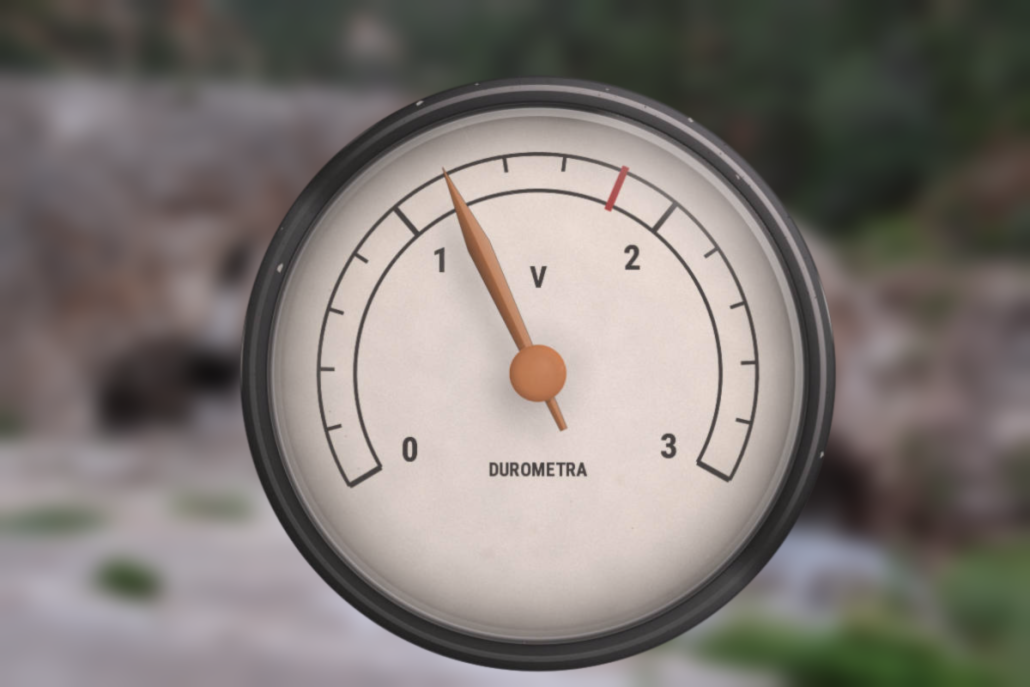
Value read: 1.2
